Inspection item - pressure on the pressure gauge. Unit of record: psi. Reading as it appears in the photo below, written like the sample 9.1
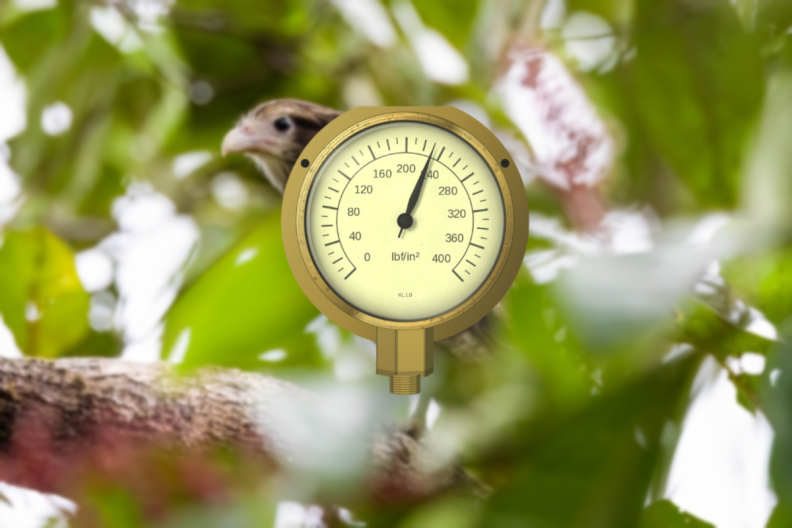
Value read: 230
